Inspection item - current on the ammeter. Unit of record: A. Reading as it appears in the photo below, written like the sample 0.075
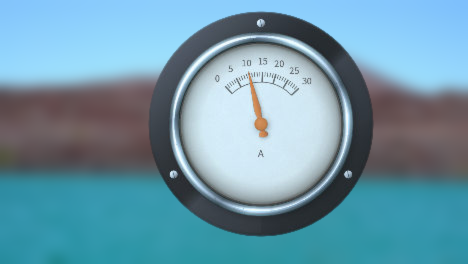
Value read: 10
